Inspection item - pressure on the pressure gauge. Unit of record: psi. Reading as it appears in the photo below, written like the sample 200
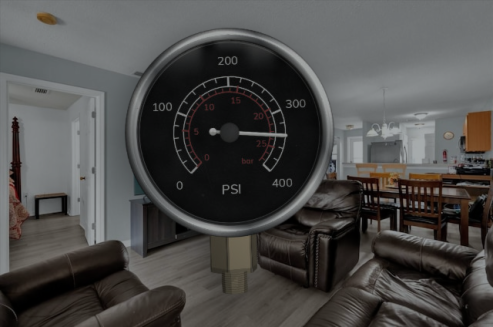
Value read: 340
